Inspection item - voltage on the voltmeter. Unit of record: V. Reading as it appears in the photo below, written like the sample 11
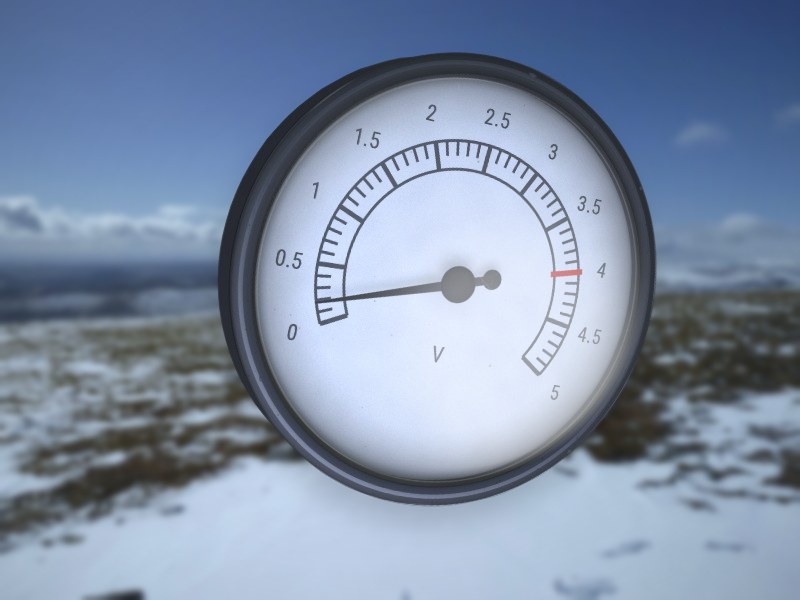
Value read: 0.2
